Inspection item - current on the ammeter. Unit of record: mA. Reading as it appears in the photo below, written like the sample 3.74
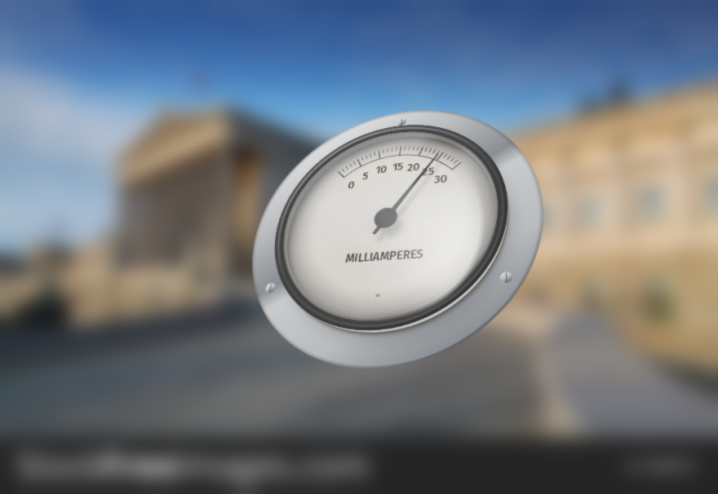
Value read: 25
